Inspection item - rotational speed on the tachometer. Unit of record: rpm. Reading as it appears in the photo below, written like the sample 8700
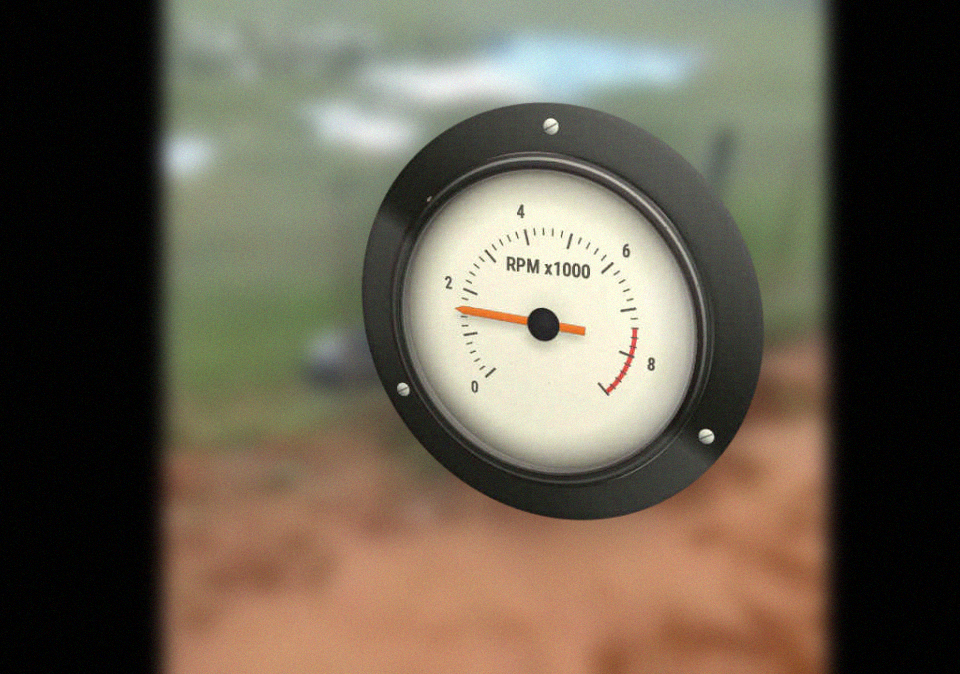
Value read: 1600
